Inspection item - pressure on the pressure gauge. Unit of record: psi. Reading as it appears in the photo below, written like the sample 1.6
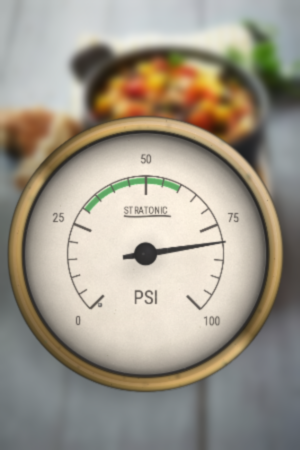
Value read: 80
